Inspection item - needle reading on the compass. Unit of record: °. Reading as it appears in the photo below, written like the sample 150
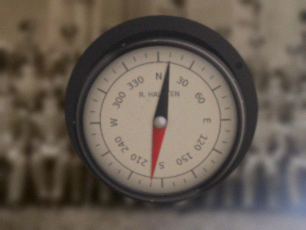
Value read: 190
